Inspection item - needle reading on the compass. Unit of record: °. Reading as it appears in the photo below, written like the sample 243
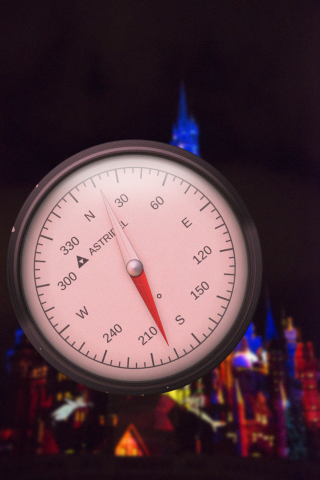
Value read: 197.5
